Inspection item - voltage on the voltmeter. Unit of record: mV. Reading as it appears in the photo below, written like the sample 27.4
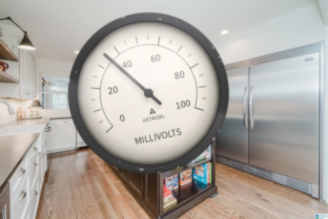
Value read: 35
